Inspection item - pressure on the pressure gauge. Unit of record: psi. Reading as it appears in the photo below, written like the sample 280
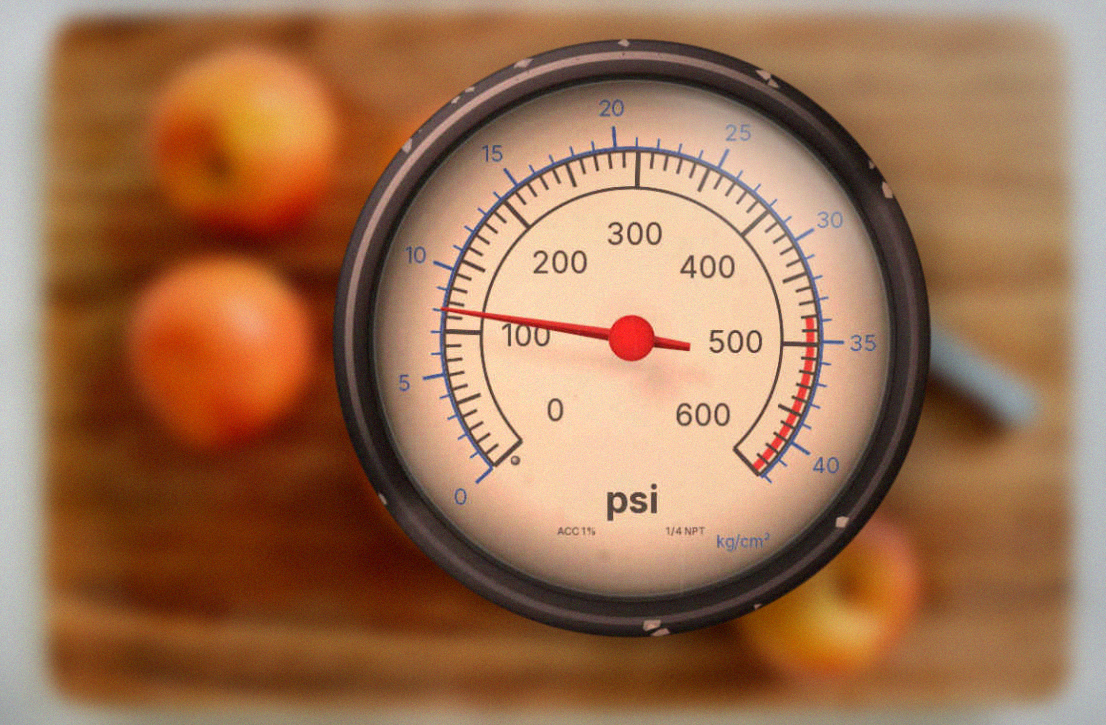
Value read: 115
